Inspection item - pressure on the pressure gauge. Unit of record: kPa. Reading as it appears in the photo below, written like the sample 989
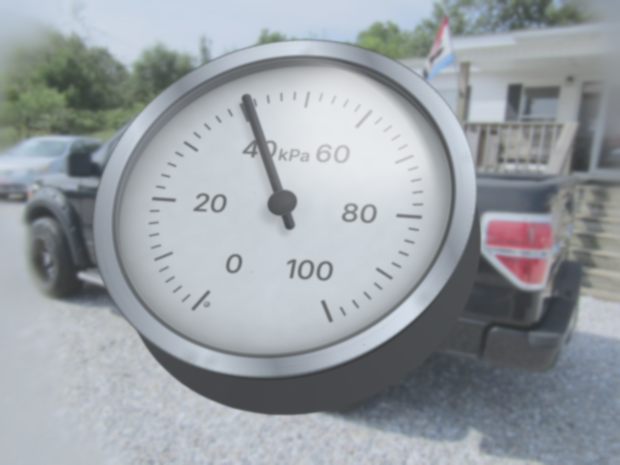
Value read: 41
